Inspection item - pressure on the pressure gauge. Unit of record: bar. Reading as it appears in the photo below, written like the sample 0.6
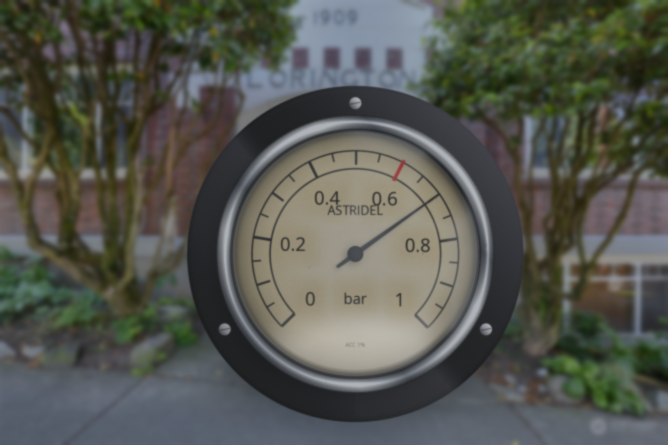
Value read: 0.7
